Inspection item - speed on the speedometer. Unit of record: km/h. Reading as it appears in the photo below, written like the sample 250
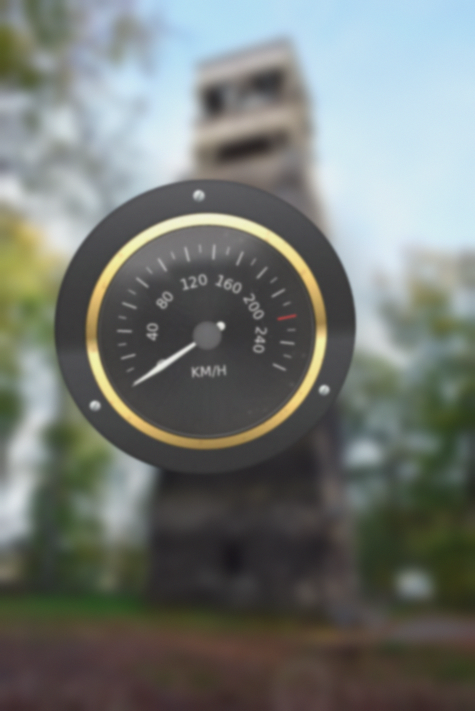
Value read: 0
